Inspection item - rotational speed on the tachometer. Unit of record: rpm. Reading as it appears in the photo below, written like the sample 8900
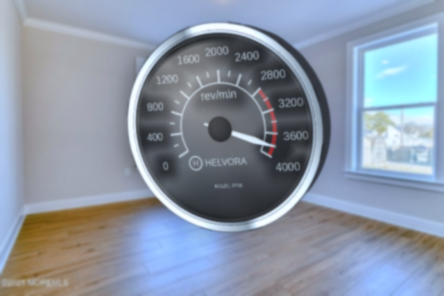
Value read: 3800
